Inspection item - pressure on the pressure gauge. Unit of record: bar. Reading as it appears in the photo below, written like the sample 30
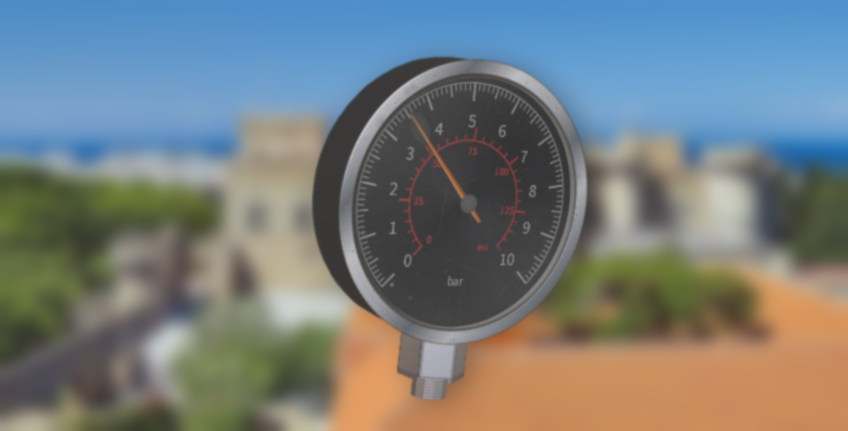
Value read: 3.5
